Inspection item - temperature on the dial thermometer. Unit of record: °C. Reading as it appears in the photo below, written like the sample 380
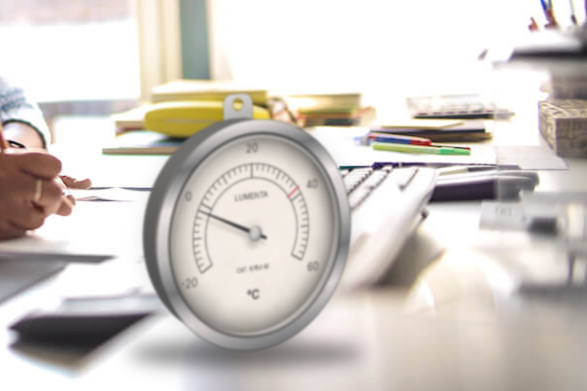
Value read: -2
